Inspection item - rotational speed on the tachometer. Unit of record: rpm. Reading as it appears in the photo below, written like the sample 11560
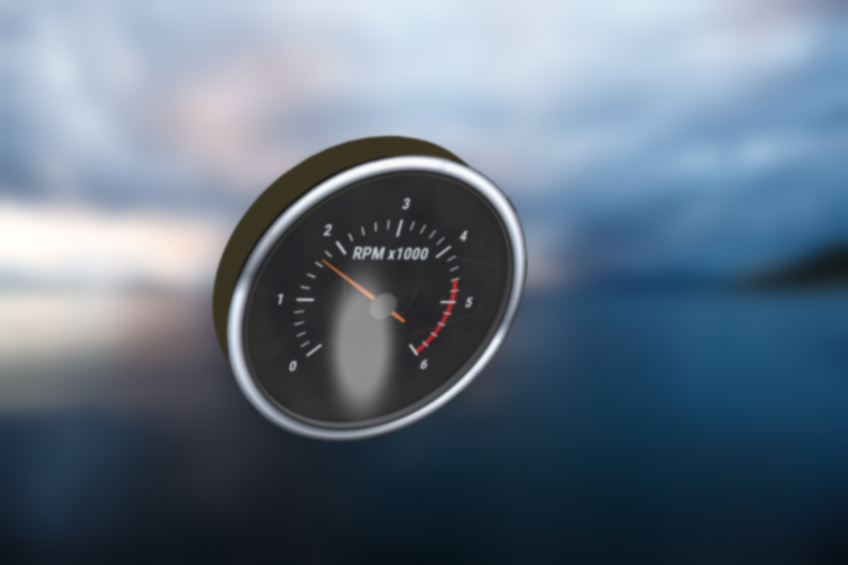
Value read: 1700
